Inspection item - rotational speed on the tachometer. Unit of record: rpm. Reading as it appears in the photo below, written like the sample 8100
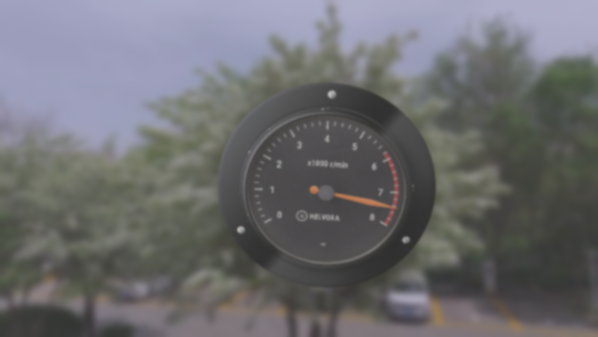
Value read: 7400
